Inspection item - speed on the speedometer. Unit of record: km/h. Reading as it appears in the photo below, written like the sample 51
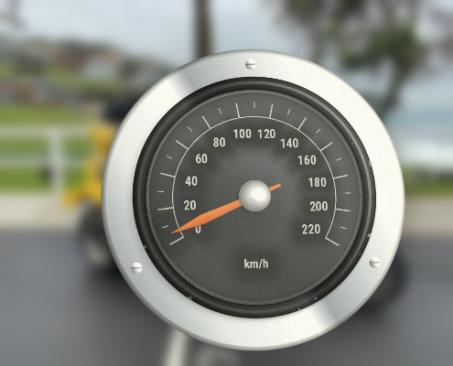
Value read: 5
